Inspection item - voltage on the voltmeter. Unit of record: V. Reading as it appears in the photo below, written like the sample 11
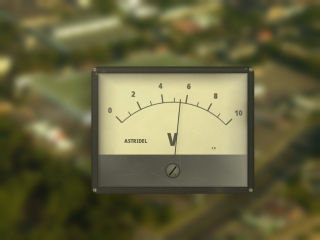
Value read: 5.5
